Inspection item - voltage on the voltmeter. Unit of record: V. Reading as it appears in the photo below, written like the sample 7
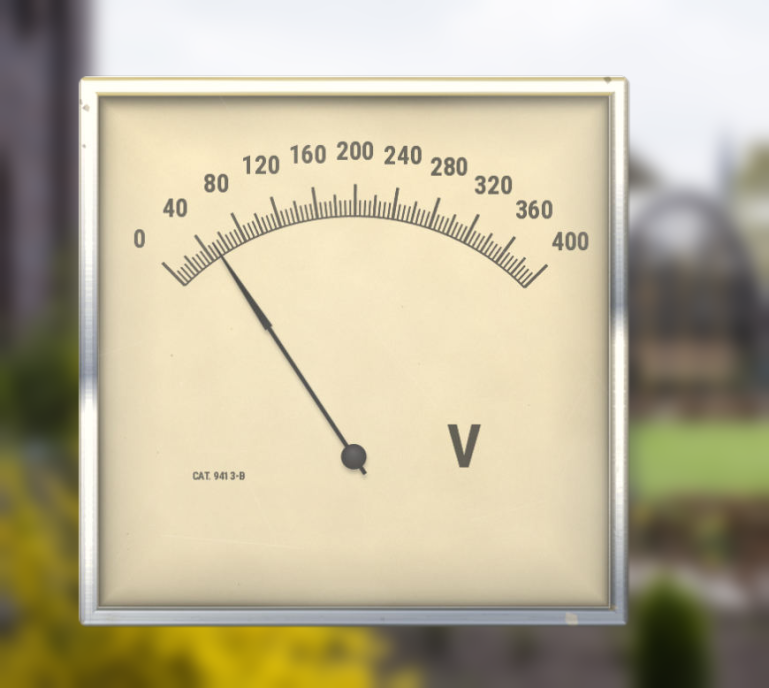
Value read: 50
